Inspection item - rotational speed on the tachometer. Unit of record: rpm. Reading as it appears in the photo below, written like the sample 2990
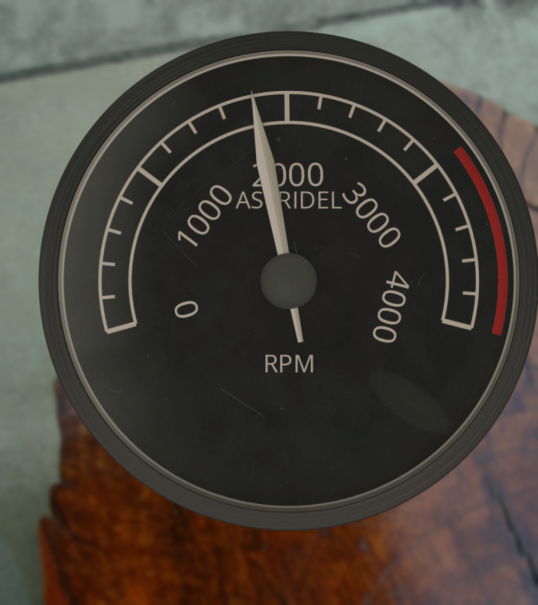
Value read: 1800
